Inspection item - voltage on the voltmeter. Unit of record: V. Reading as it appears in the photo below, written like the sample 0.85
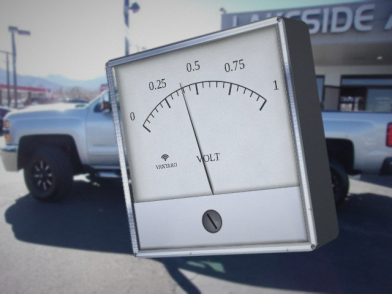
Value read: 0.4
